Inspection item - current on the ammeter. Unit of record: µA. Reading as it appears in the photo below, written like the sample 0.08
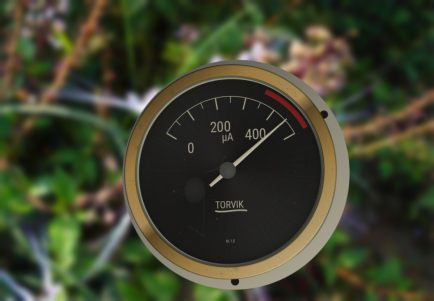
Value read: 450
